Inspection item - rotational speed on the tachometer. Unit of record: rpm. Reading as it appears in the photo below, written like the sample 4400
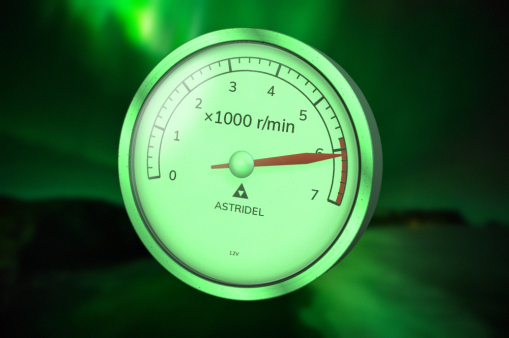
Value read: 6100
